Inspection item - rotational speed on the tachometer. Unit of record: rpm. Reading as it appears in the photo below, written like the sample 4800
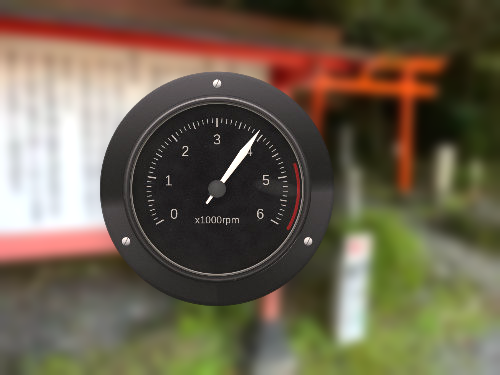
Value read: 3900
